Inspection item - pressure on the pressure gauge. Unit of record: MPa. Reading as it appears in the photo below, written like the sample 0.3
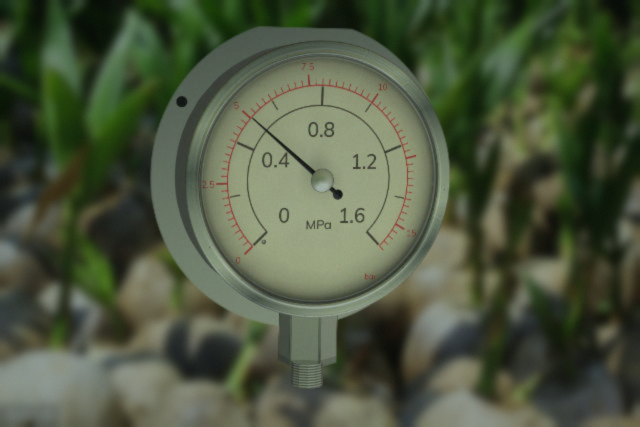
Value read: 0.5
